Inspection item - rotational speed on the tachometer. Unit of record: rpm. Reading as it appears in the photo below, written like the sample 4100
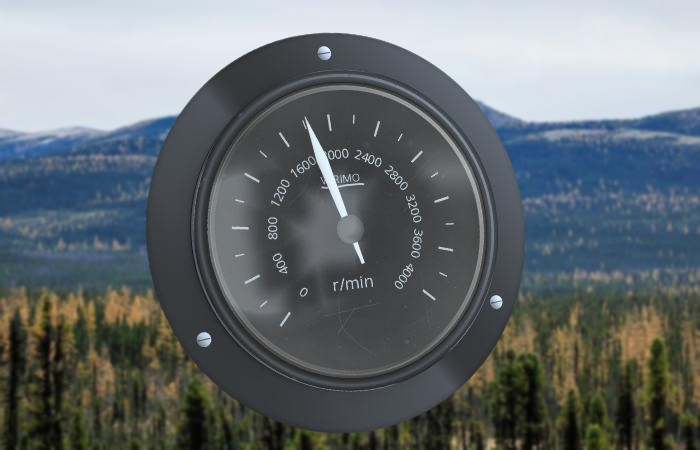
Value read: 1800
